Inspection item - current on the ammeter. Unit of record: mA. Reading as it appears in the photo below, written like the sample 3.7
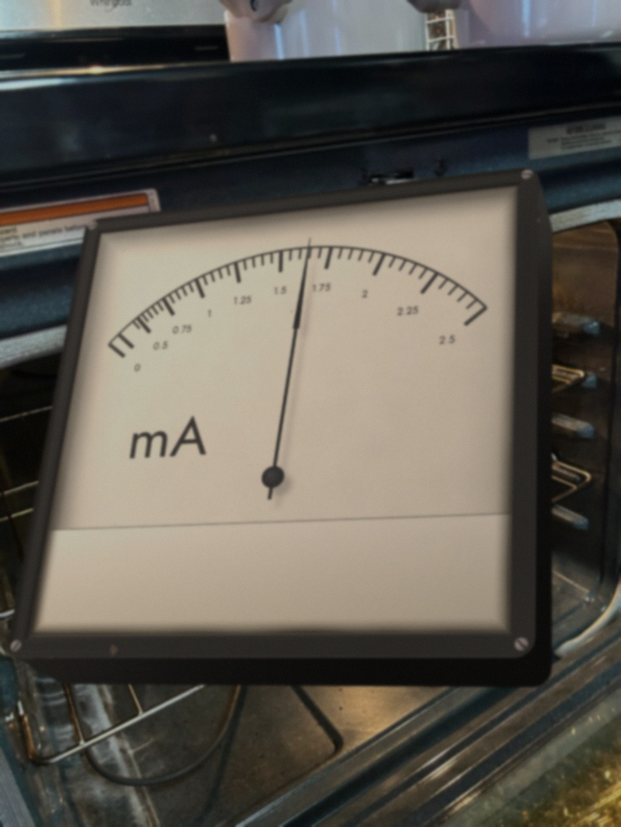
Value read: 1.65
